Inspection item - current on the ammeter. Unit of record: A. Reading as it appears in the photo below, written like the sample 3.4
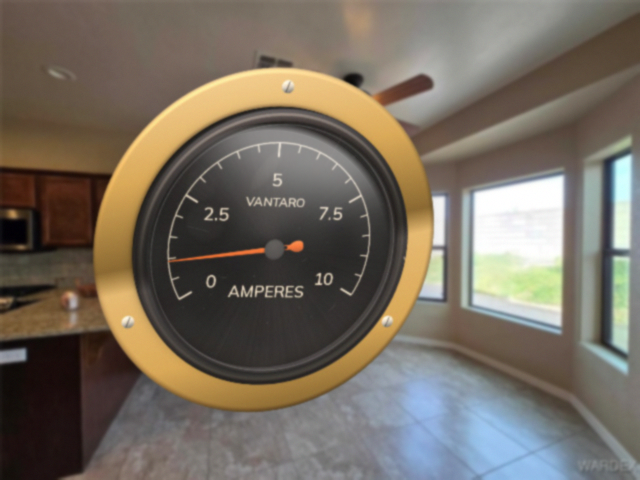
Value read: 1
